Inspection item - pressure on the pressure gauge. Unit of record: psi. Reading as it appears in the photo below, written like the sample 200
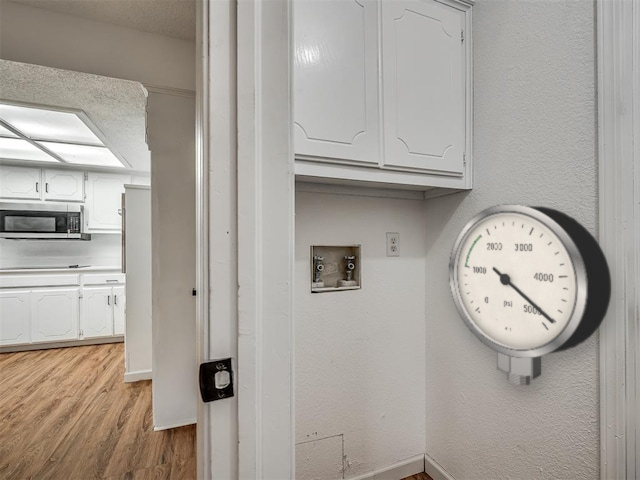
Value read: 4800
